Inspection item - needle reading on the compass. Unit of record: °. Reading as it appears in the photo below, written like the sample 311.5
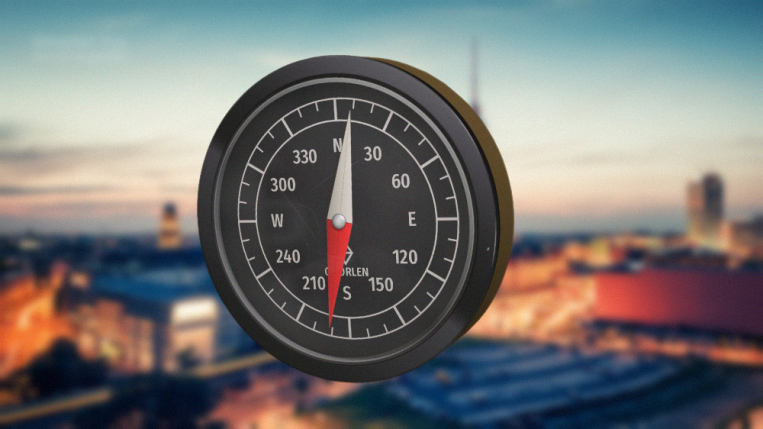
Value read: 190
